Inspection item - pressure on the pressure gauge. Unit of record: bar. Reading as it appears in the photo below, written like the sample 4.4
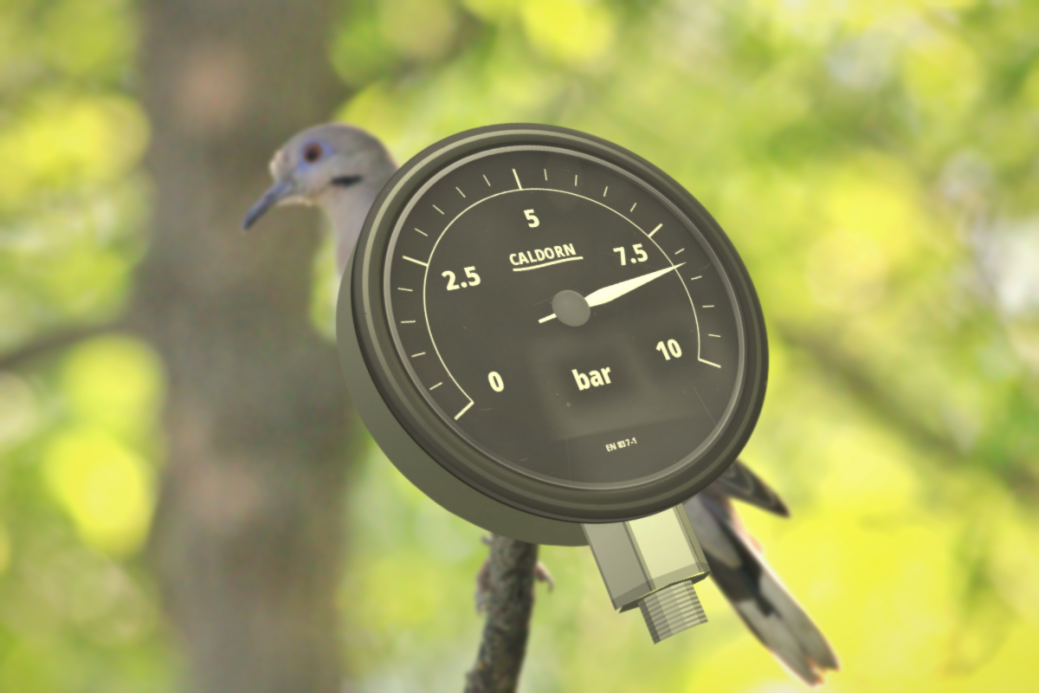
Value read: 8.25
